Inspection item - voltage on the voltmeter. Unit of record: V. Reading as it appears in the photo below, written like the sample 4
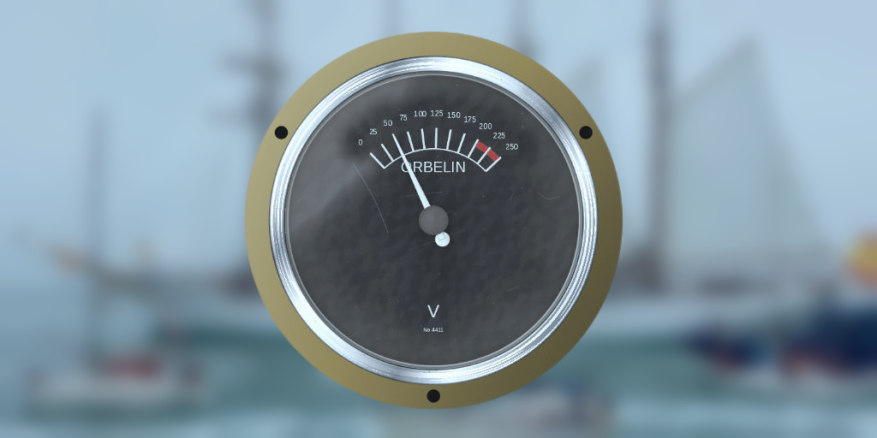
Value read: 50
